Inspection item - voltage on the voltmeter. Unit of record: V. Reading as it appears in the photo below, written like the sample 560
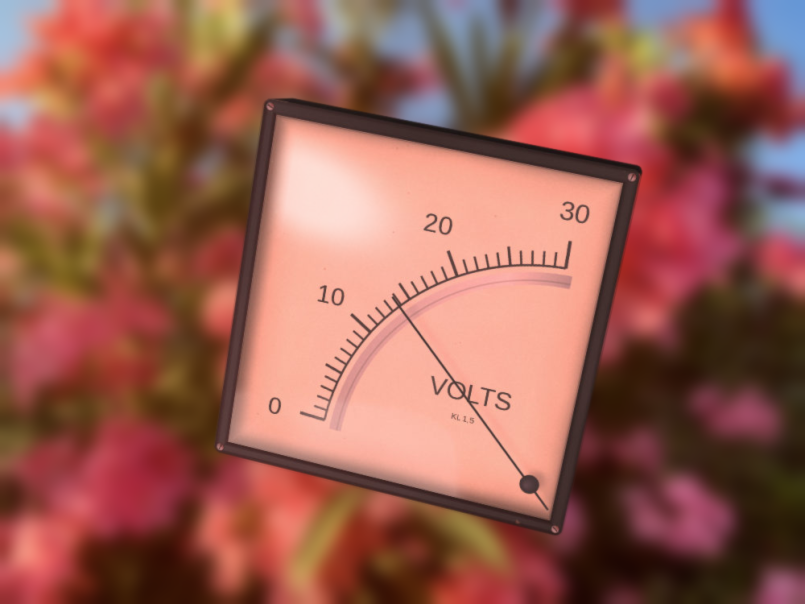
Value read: 14
